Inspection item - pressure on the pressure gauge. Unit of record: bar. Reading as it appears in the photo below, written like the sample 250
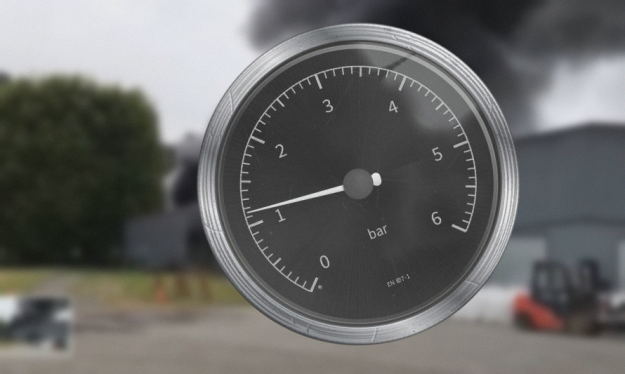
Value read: 1.15
